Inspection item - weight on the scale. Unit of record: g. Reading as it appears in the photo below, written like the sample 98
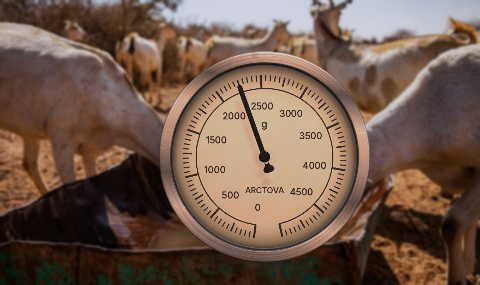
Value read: 2250
